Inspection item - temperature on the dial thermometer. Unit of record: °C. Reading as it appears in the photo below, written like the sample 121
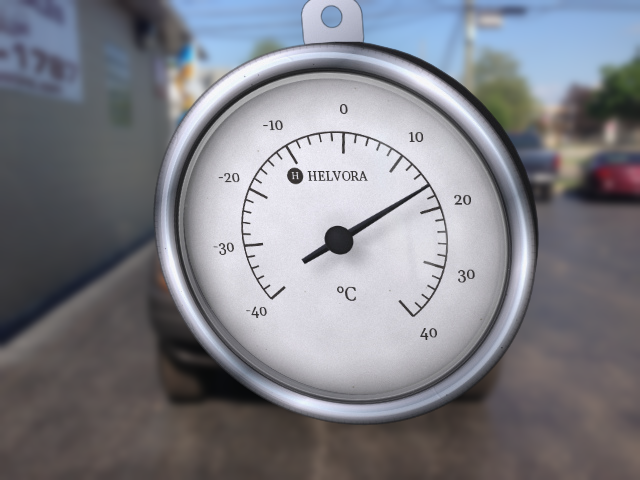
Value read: 16
